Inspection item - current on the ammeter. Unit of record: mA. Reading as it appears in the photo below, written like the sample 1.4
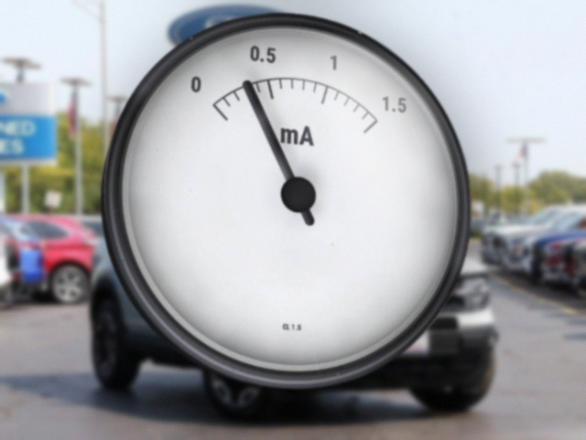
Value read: 0.3
